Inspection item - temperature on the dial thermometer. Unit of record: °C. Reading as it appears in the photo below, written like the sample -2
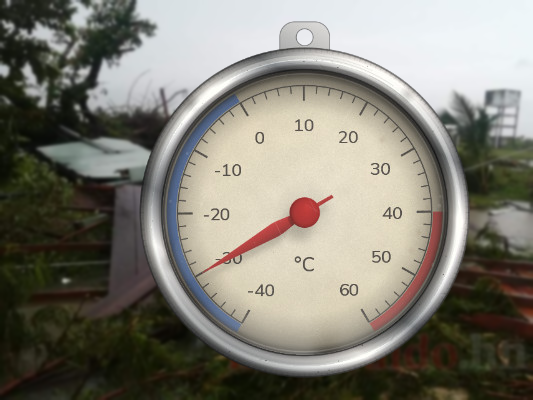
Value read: -30
